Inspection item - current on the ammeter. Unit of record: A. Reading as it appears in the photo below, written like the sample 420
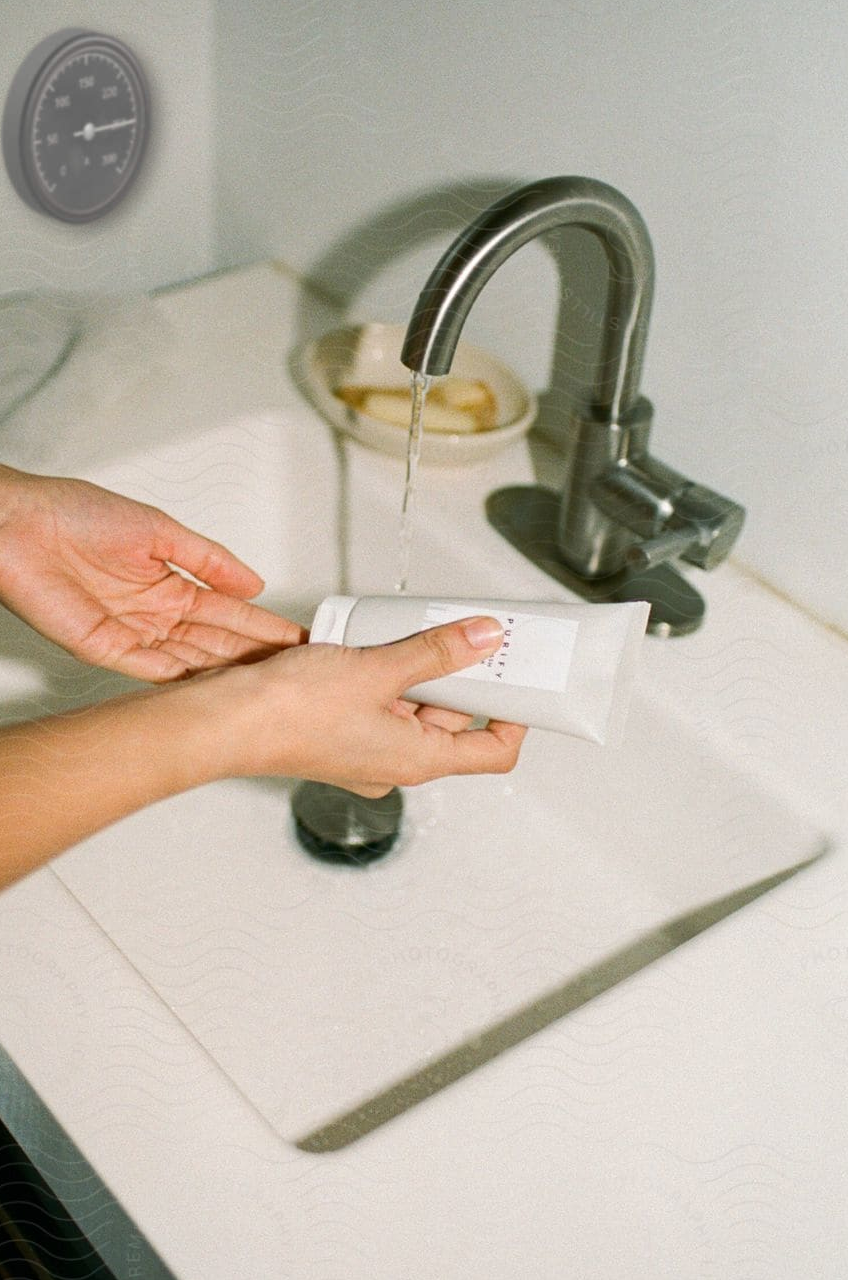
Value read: 250
